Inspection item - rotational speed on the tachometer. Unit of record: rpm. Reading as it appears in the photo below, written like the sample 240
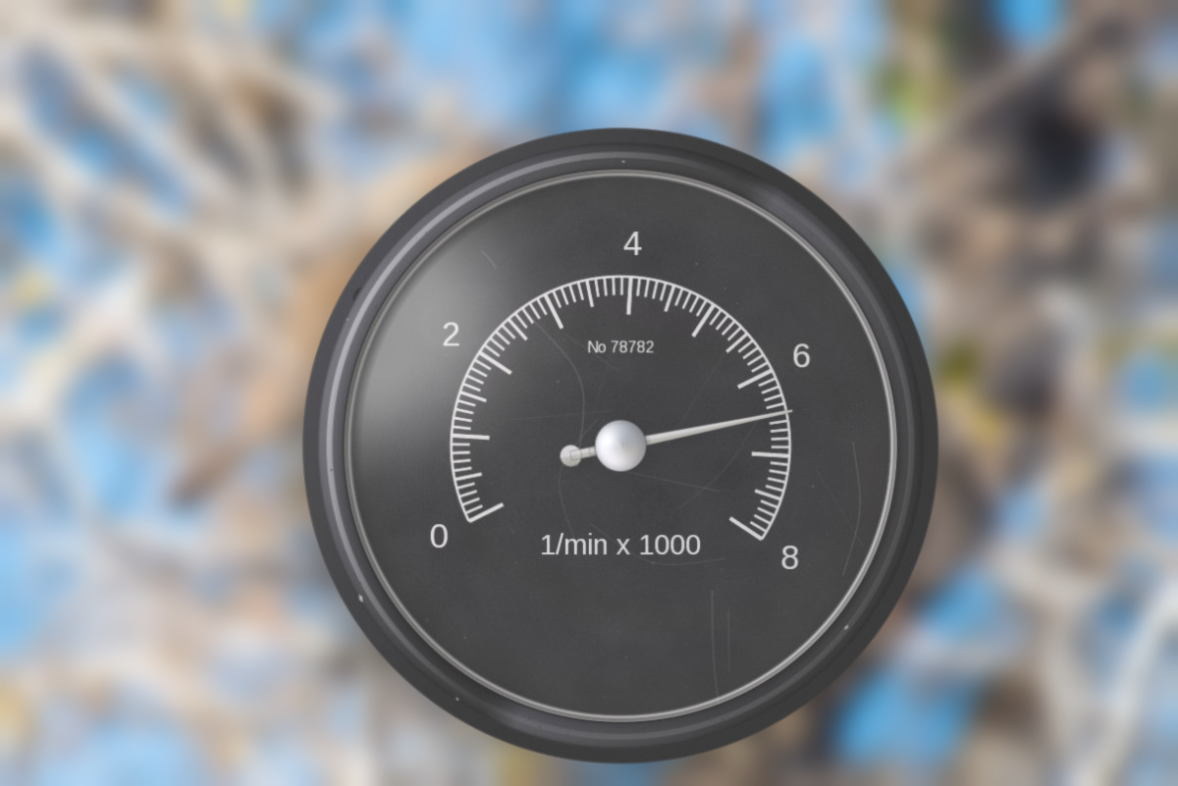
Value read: 6500
